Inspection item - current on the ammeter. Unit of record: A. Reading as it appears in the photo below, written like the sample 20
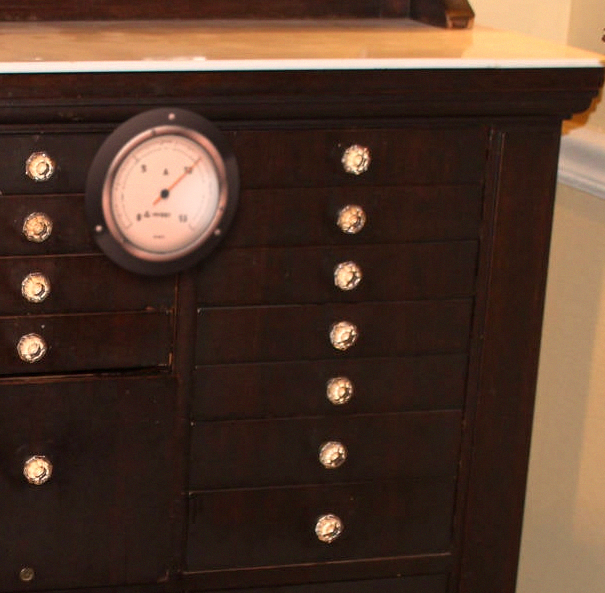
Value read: 10
